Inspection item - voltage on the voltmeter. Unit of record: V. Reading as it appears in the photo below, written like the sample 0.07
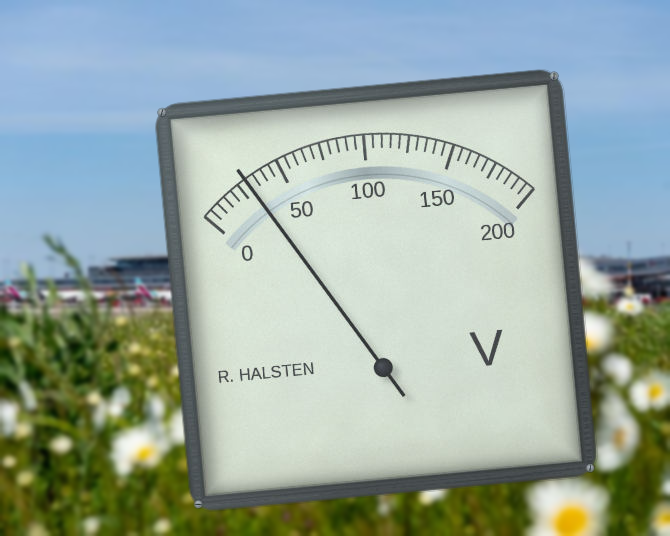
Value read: 30
